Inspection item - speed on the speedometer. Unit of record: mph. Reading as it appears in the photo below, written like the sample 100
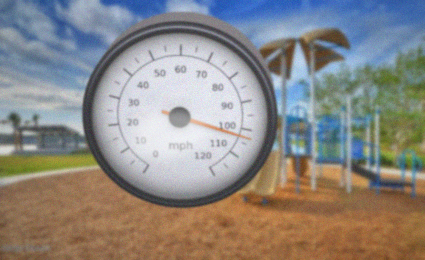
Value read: 102.5
